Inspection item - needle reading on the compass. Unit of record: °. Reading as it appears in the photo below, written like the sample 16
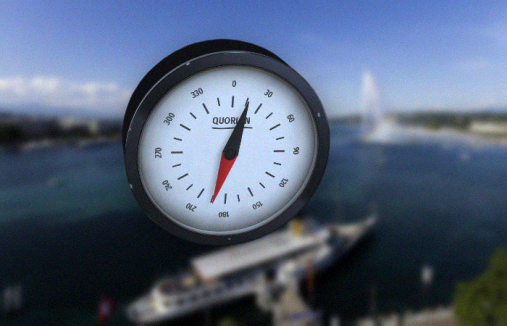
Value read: 195
